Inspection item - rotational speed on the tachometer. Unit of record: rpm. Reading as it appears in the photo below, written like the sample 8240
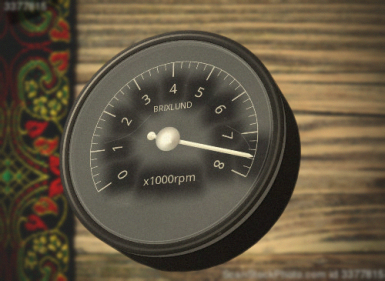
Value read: 7600
